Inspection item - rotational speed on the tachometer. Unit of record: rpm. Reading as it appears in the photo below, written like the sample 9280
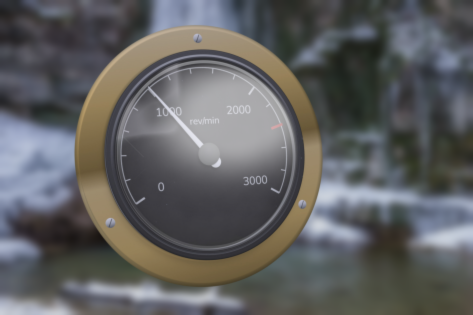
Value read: 1000
